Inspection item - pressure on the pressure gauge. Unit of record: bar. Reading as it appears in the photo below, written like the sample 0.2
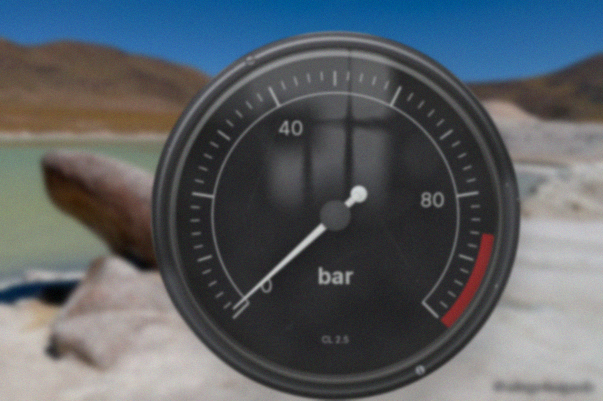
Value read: 1
